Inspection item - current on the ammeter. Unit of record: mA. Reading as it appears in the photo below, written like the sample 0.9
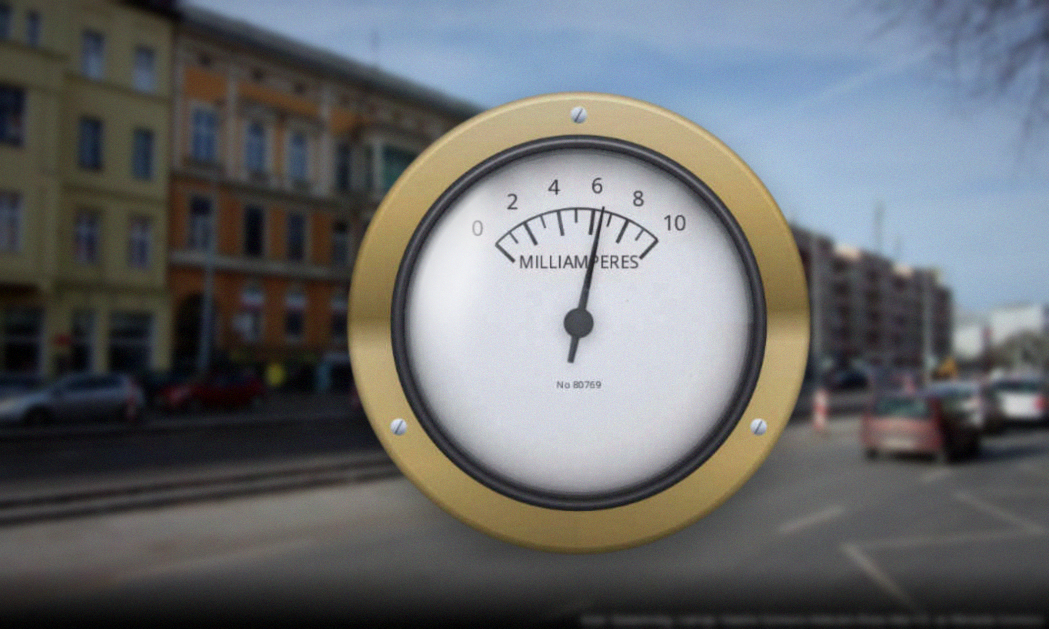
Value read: 6.5
